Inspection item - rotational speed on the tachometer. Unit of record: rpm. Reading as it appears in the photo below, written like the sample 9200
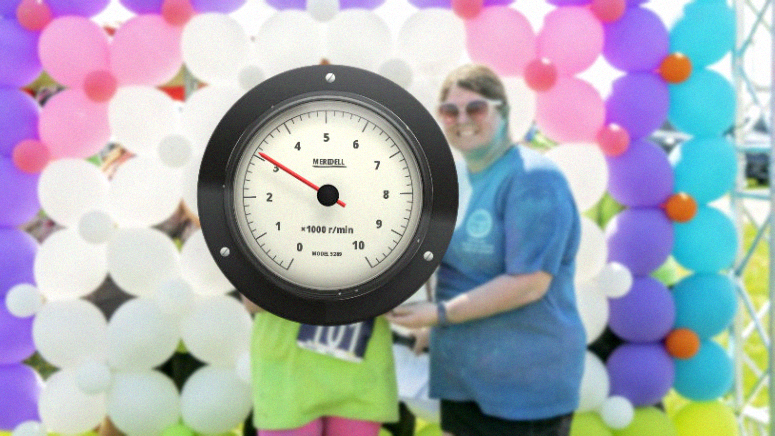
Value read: 3100
